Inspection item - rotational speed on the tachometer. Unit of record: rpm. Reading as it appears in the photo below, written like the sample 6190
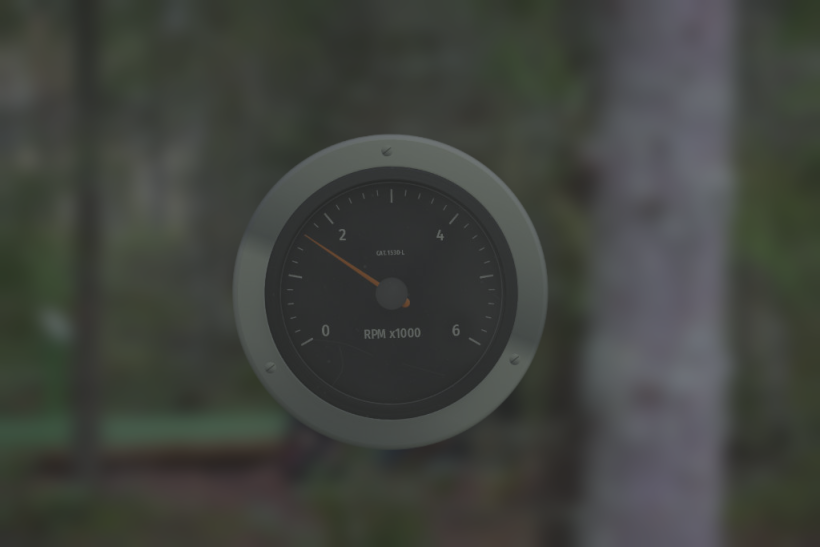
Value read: 1600
